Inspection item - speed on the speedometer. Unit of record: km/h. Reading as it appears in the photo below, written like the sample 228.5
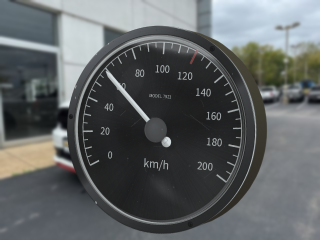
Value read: 60
